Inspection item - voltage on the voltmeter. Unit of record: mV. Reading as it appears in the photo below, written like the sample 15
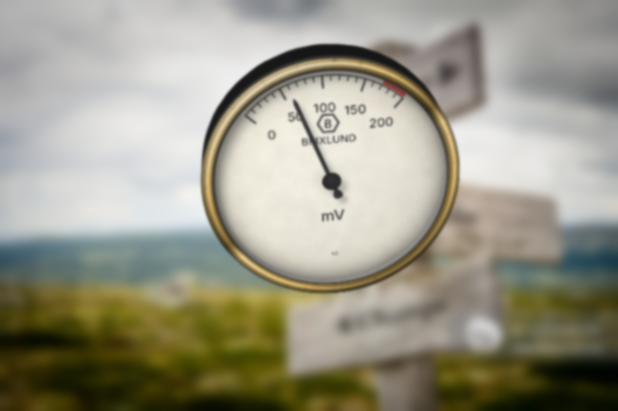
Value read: 60
